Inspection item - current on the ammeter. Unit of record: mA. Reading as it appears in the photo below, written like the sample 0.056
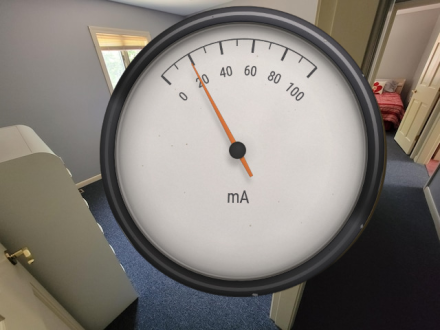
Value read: 20
